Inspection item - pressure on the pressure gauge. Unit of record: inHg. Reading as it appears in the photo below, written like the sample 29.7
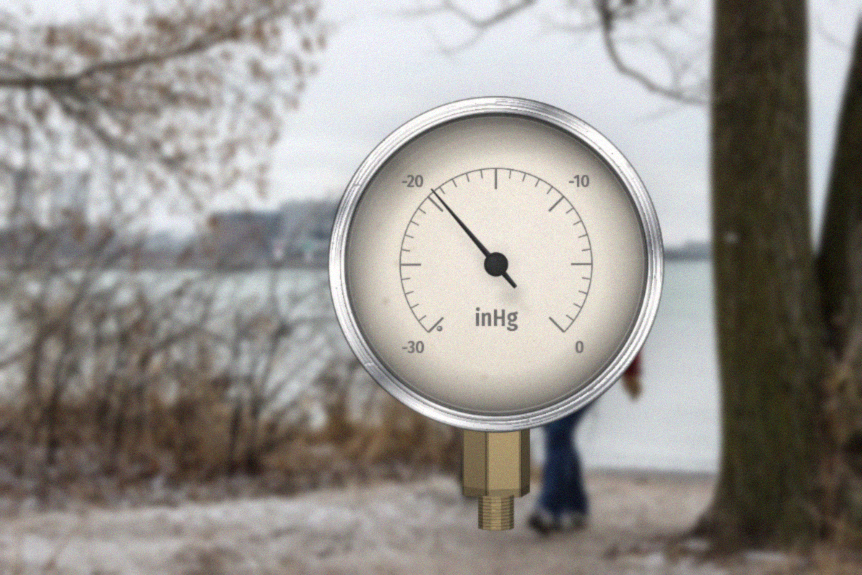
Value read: -19.5
